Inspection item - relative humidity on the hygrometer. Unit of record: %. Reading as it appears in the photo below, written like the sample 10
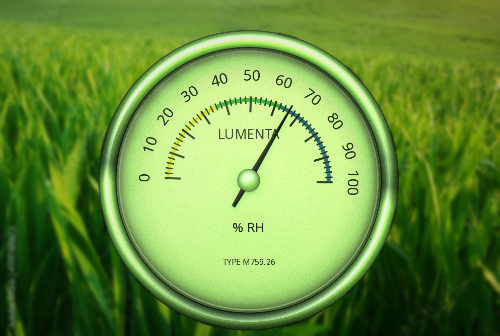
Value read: 66
